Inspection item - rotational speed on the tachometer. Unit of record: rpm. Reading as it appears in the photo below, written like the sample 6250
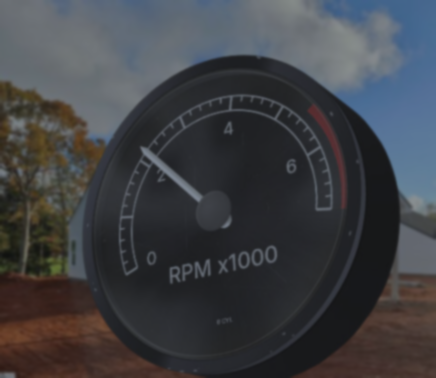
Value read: 2200
